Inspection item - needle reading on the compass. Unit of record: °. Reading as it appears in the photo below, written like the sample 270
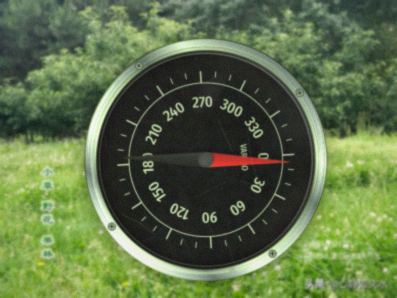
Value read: 5
